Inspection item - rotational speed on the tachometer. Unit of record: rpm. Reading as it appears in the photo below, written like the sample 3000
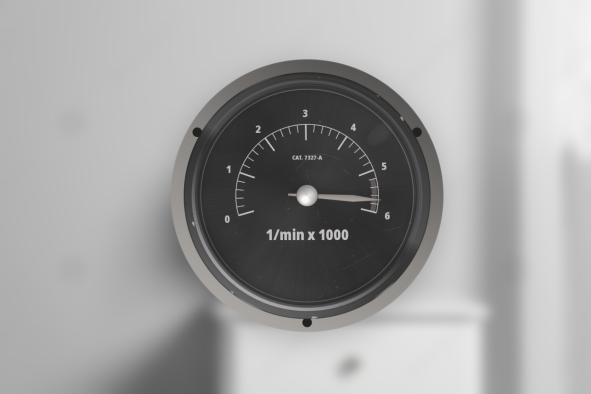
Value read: 5700
